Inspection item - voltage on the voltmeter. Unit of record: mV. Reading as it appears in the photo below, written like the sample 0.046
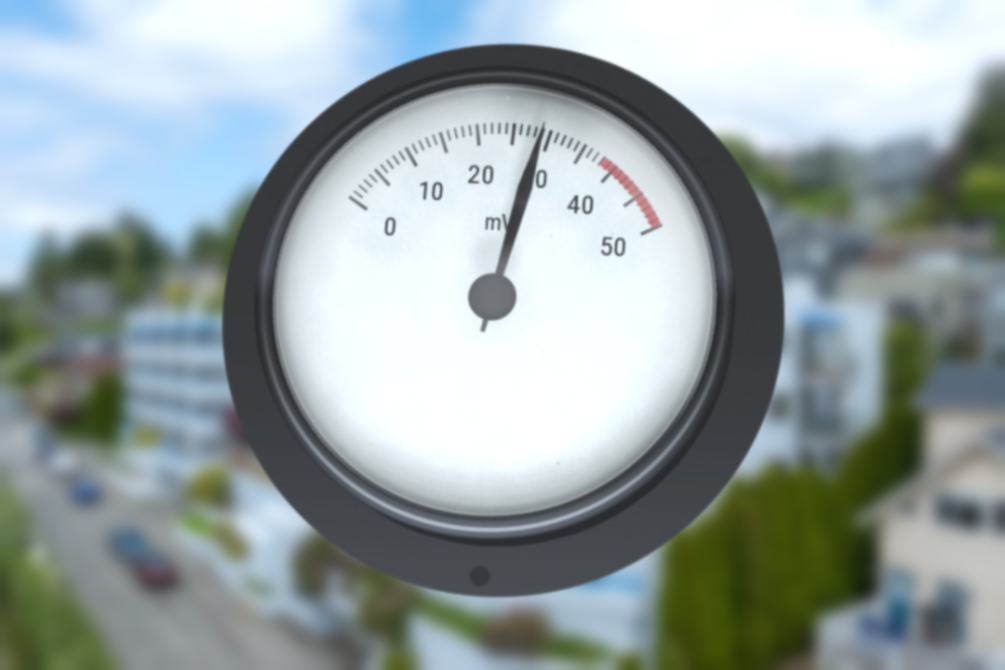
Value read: 29
